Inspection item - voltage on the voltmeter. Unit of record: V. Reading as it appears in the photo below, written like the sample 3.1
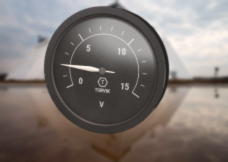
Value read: 2
